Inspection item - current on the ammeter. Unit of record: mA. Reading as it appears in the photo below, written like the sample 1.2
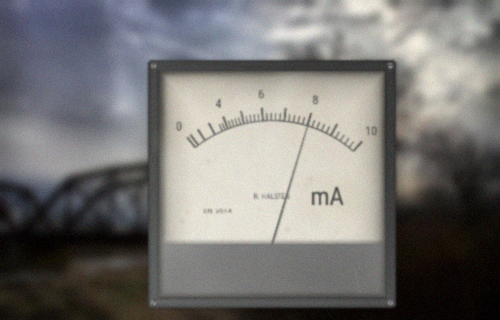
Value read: 8
